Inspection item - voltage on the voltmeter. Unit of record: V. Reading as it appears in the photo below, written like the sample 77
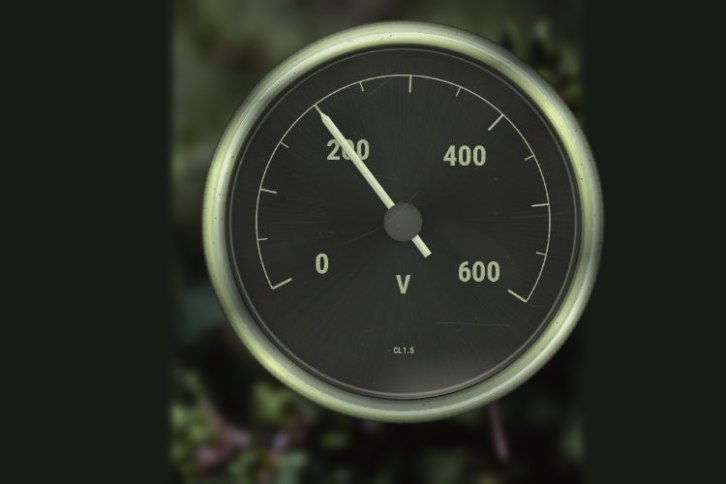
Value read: 200
